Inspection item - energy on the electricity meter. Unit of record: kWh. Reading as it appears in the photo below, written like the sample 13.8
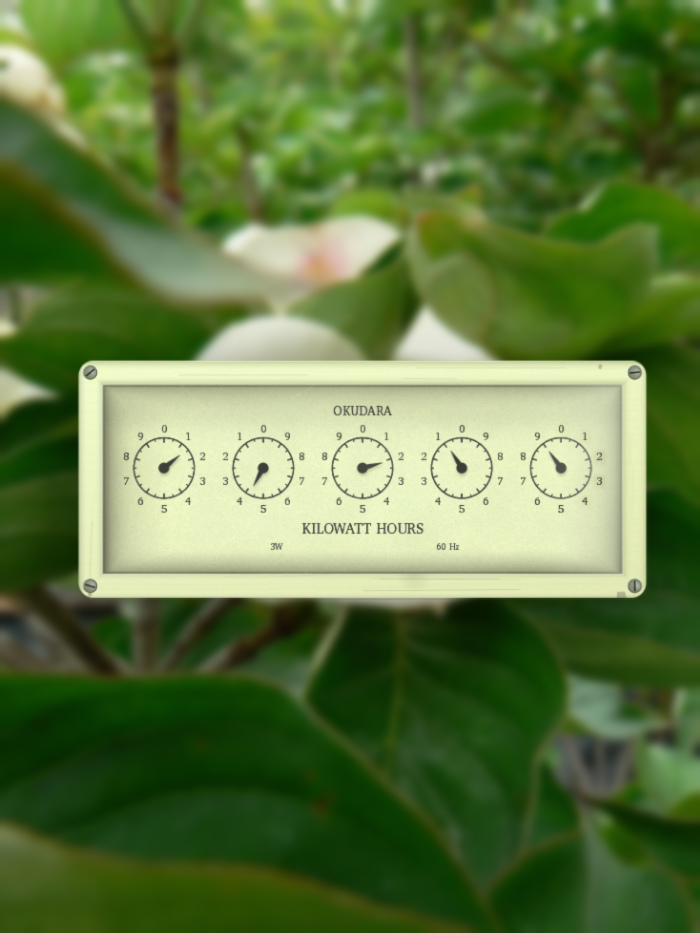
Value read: 14209
